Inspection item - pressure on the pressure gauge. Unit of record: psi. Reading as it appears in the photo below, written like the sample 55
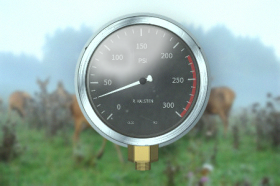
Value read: 30
